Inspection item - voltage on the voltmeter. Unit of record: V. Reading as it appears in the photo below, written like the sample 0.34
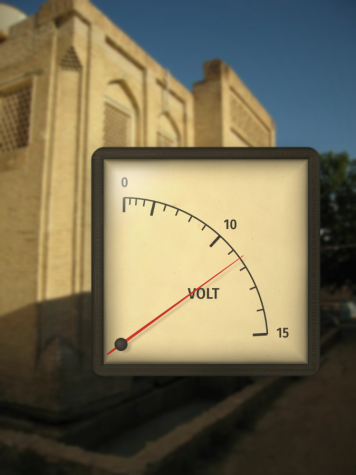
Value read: 11.5
